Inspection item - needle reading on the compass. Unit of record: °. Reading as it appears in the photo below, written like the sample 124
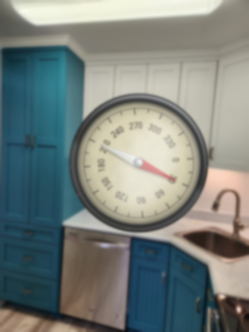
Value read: 30
